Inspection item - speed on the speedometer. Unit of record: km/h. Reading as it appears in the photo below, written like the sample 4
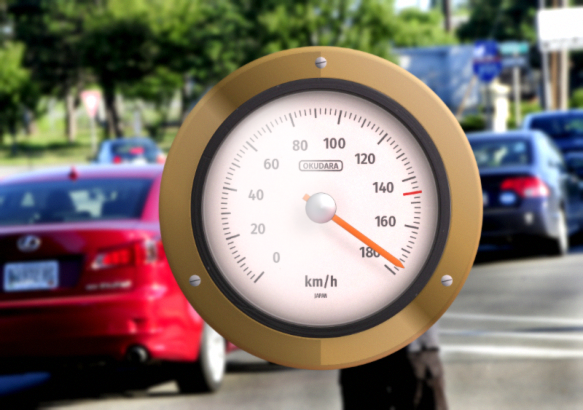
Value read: 176
